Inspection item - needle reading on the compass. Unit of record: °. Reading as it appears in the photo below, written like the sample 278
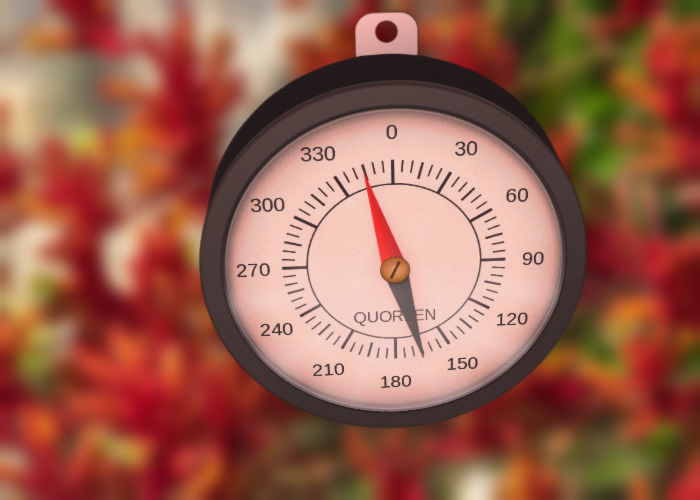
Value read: 345
